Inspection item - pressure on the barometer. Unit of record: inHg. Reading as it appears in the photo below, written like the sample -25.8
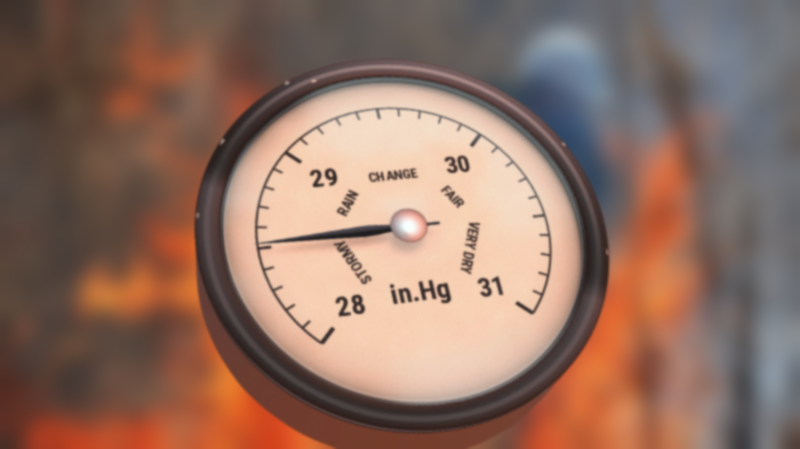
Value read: 28.5
